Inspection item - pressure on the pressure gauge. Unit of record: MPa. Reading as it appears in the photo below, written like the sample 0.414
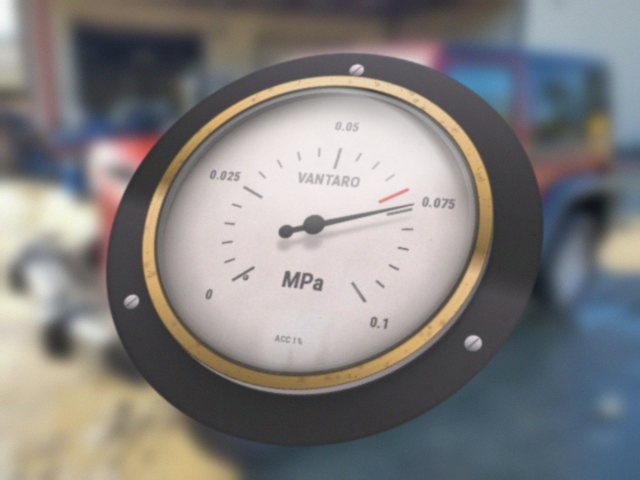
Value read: 0.075
